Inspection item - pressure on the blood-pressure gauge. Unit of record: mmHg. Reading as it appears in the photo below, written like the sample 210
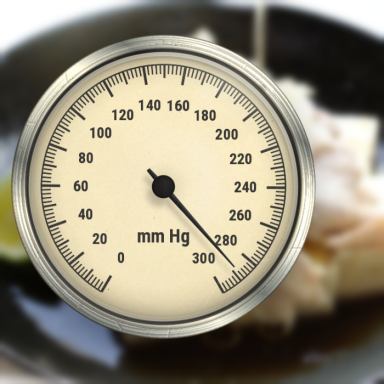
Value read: 288
